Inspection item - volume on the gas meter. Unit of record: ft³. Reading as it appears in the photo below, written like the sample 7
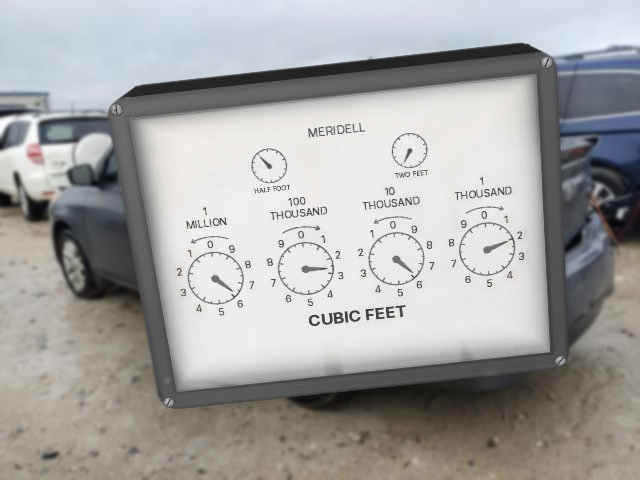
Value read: 626200
